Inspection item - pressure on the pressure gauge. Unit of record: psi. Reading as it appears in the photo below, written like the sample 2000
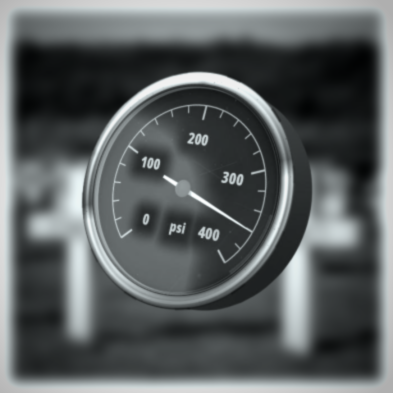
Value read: 360
